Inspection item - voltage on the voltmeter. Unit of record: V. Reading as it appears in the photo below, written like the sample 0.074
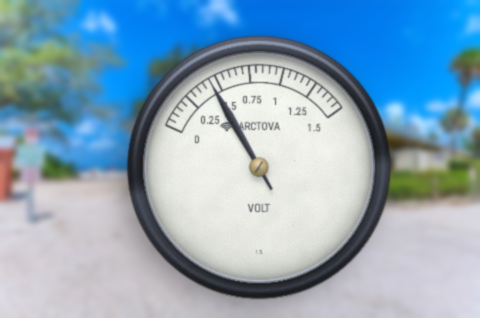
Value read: 0.45
